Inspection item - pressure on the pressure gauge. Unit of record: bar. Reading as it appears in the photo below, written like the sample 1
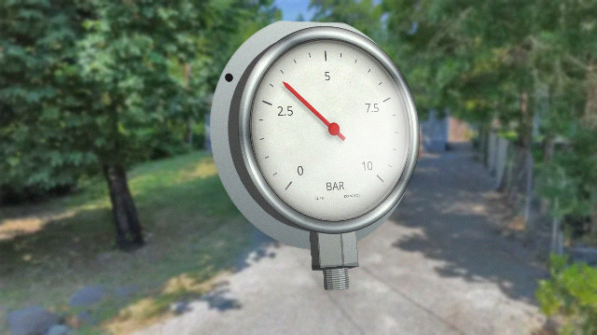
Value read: 3.25
